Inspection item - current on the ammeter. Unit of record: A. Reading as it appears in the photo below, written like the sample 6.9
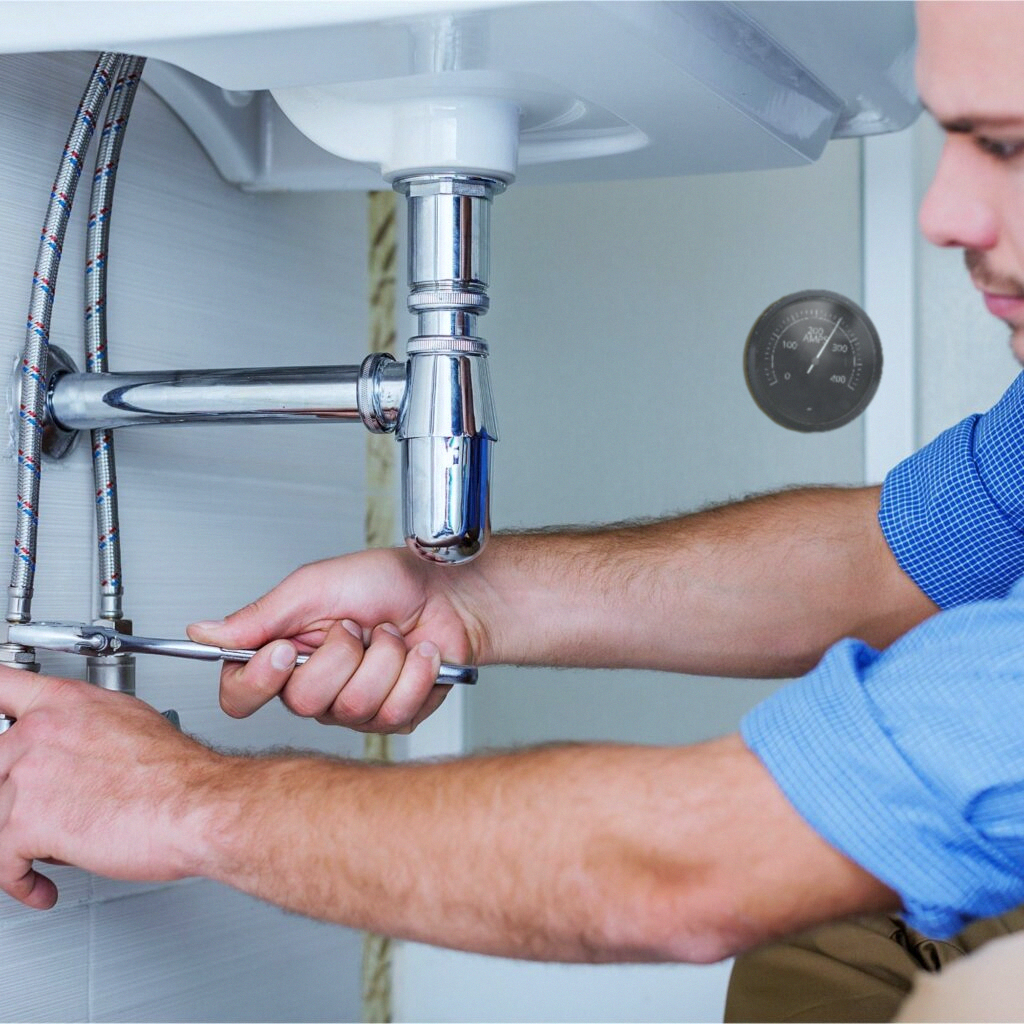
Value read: 250
